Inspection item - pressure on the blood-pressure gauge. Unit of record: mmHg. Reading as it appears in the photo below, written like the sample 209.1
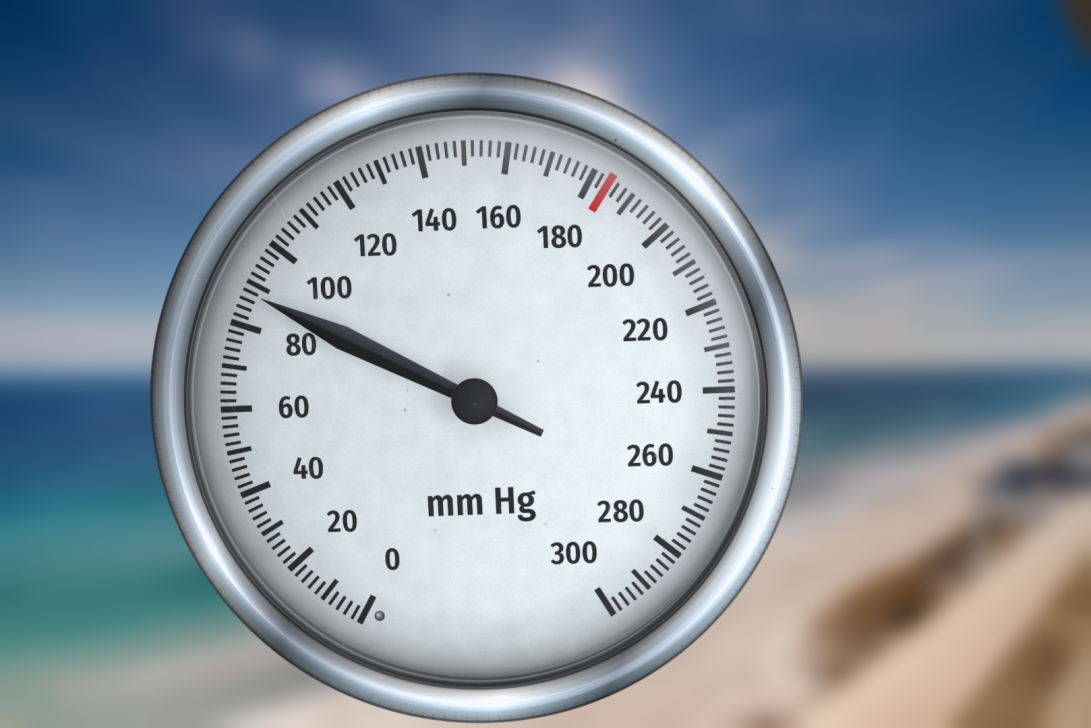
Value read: 88
